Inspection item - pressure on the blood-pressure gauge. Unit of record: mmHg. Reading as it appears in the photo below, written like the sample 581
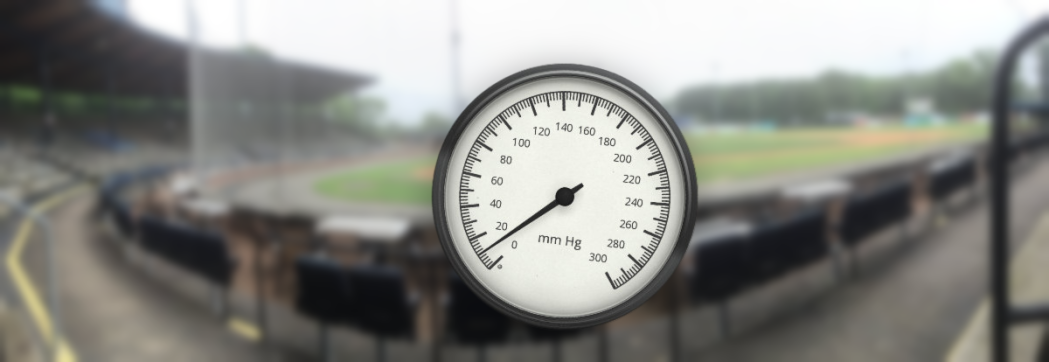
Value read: 10
